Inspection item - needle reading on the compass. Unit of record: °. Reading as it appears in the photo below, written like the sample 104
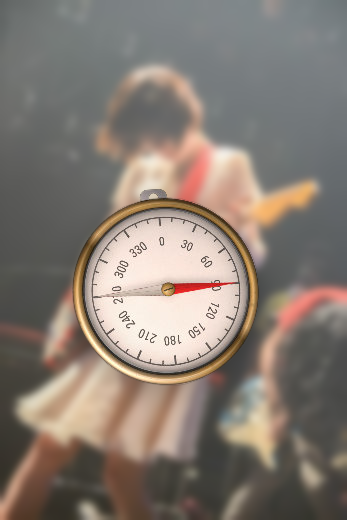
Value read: 90
